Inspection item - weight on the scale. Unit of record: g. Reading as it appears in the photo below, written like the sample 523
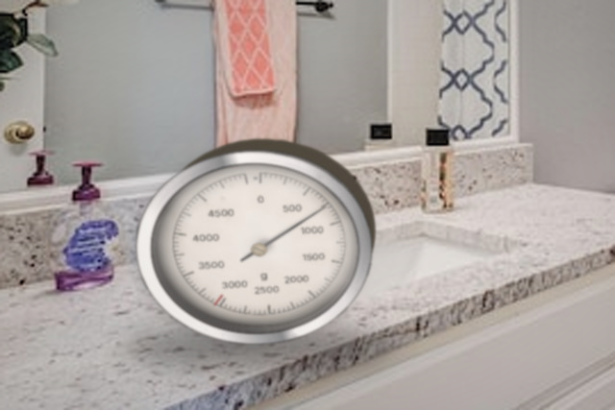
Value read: 750
